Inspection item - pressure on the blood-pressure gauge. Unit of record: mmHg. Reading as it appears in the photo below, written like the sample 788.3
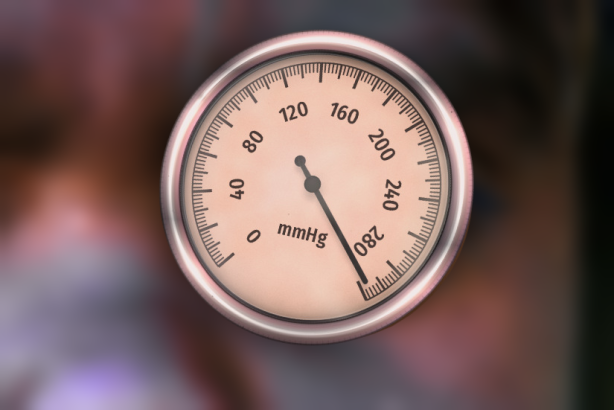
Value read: 296
